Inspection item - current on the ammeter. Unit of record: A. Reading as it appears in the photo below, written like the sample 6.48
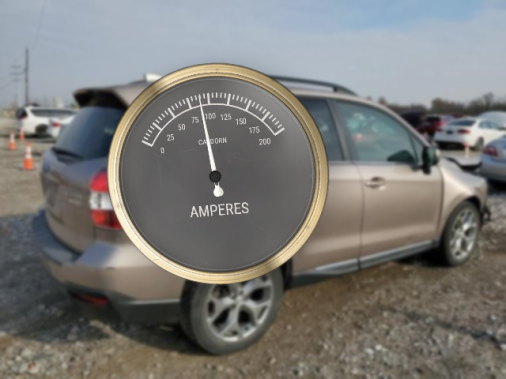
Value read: 90
